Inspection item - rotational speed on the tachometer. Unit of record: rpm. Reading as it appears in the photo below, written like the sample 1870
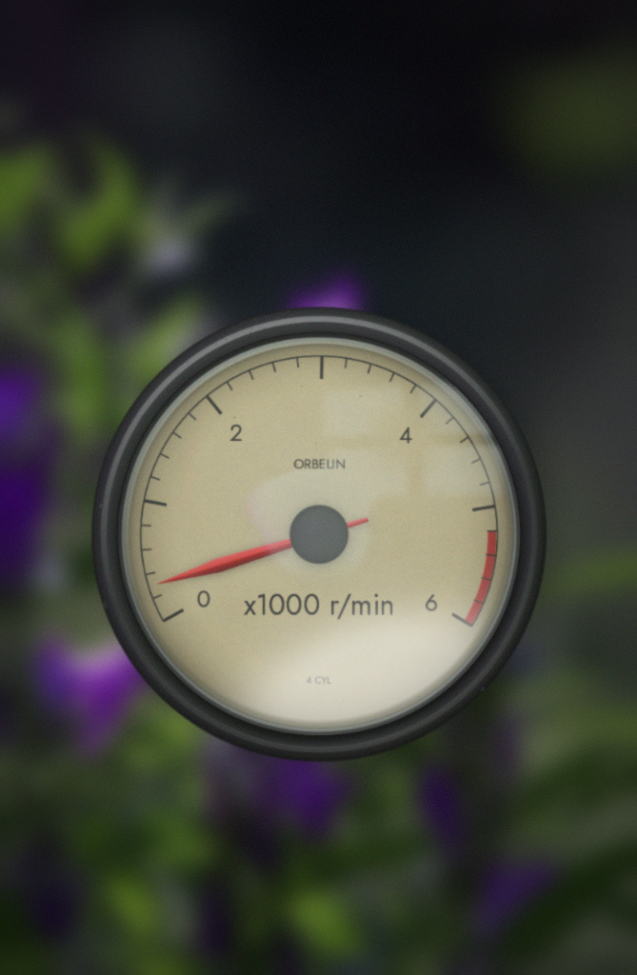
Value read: 300
